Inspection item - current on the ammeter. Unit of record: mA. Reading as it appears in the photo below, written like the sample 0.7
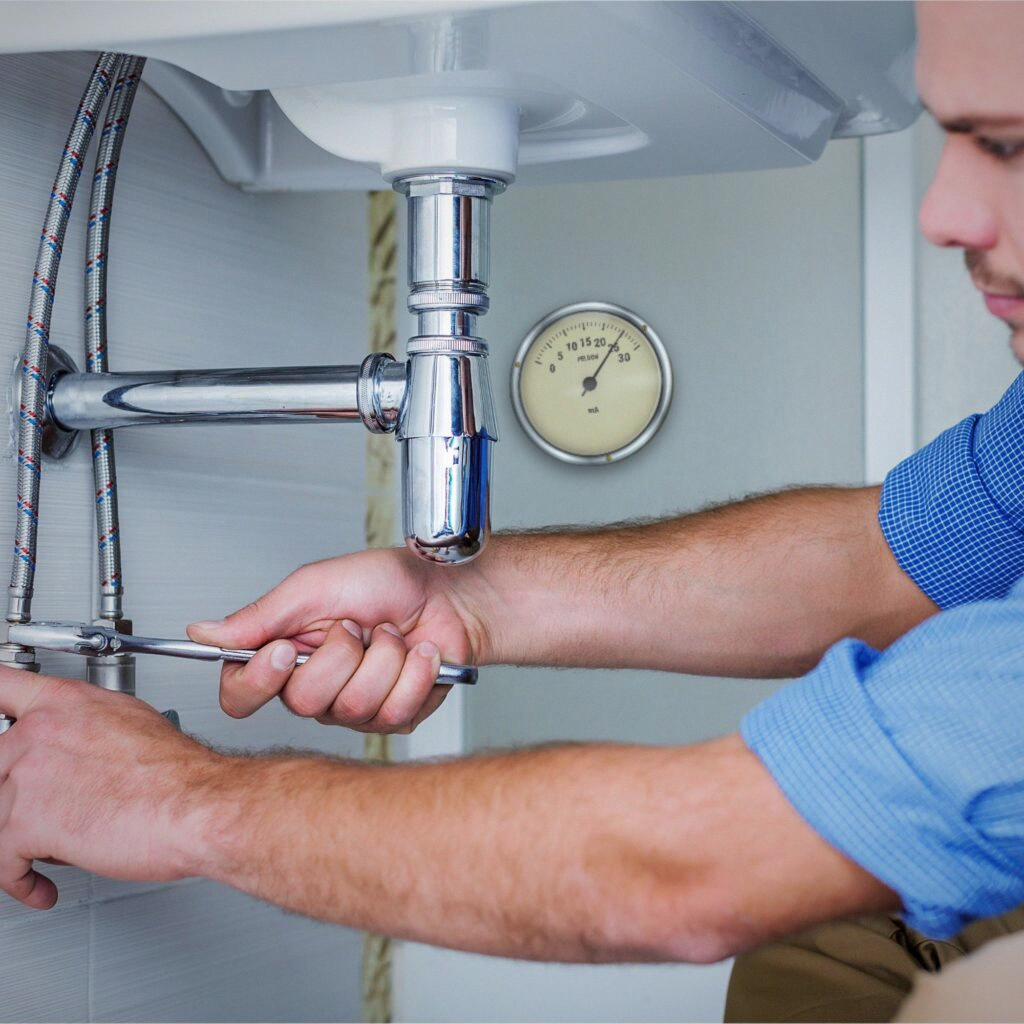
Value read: 25
